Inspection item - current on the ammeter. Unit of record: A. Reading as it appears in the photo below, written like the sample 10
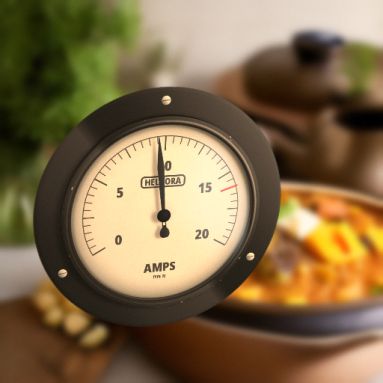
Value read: 9.5
